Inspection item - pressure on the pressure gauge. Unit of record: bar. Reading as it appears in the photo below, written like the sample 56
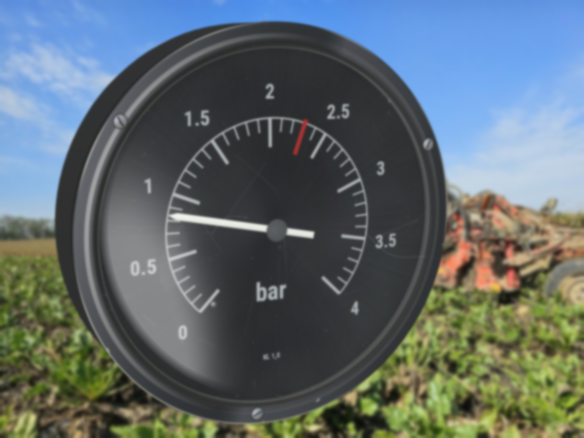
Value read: 0.85
